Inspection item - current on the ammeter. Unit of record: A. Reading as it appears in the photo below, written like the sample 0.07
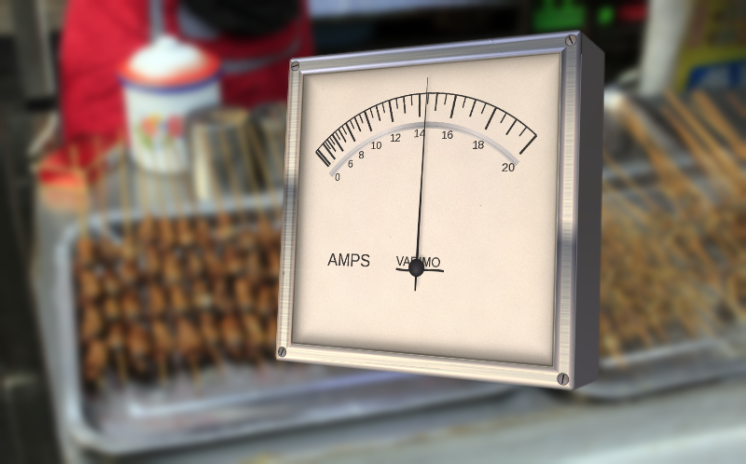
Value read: 14.5
